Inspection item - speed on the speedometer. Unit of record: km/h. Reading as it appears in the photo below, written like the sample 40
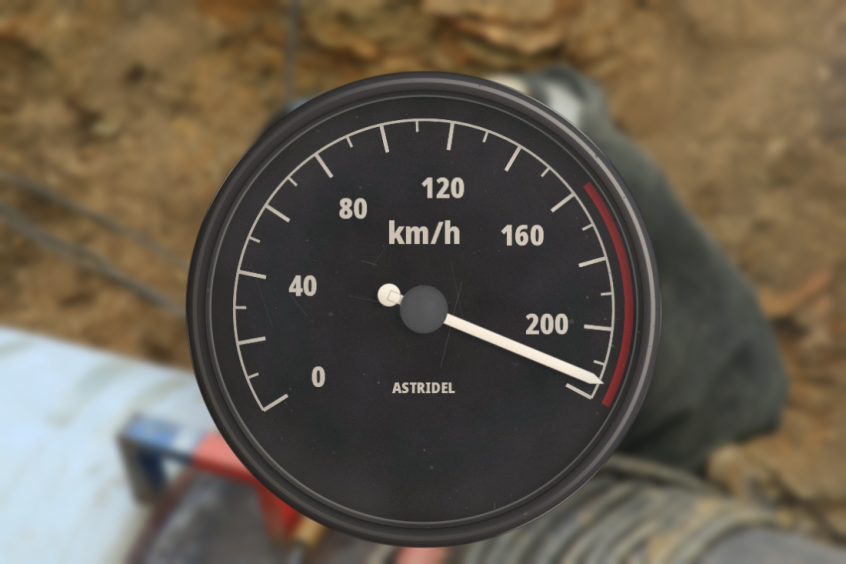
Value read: 215
